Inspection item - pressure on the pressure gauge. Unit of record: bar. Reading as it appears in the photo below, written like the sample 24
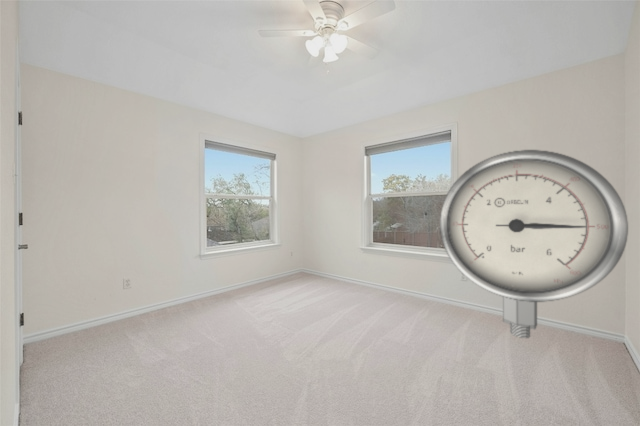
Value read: 5
